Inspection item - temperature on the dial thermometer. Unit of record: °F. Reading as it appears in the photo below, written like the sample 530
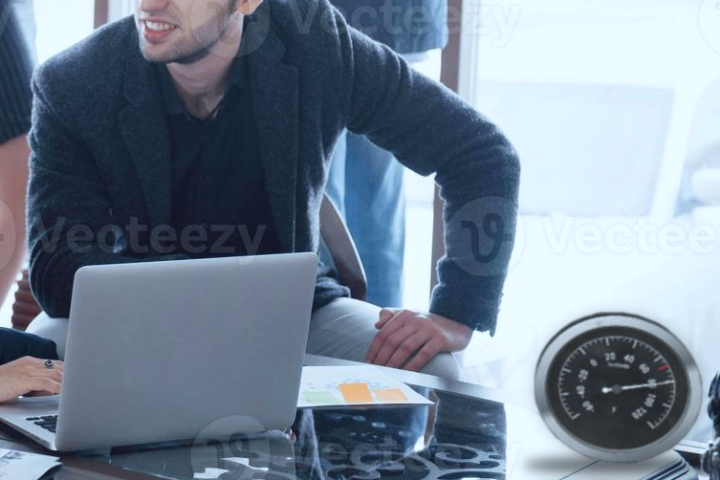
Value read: 80
